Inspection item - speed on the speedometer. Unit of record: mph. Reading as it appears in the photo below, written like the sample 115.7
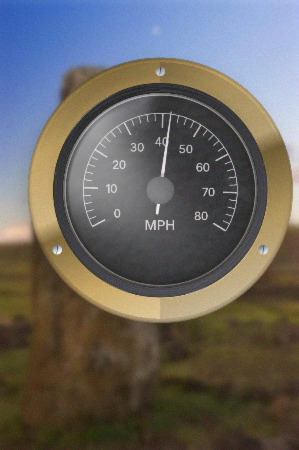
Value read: 42
